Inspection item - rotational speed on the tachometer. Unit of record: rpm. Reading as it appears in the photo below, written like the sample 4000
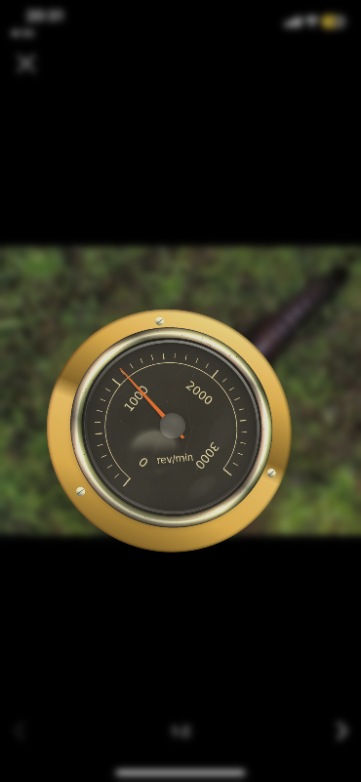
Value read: 1100
